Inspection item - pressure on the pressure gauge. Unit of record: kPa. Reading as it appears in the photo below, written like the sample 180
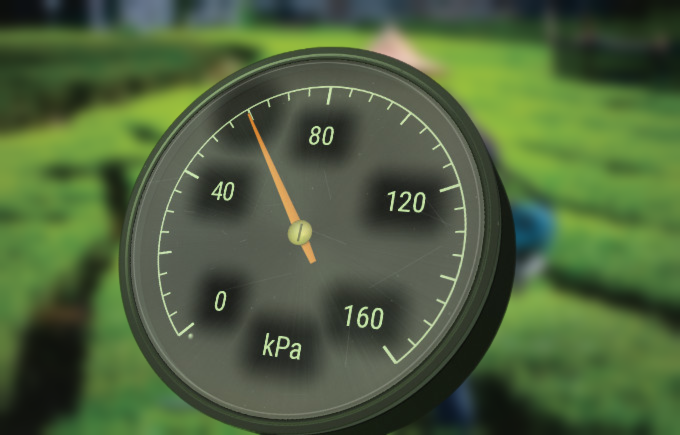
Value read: 60
